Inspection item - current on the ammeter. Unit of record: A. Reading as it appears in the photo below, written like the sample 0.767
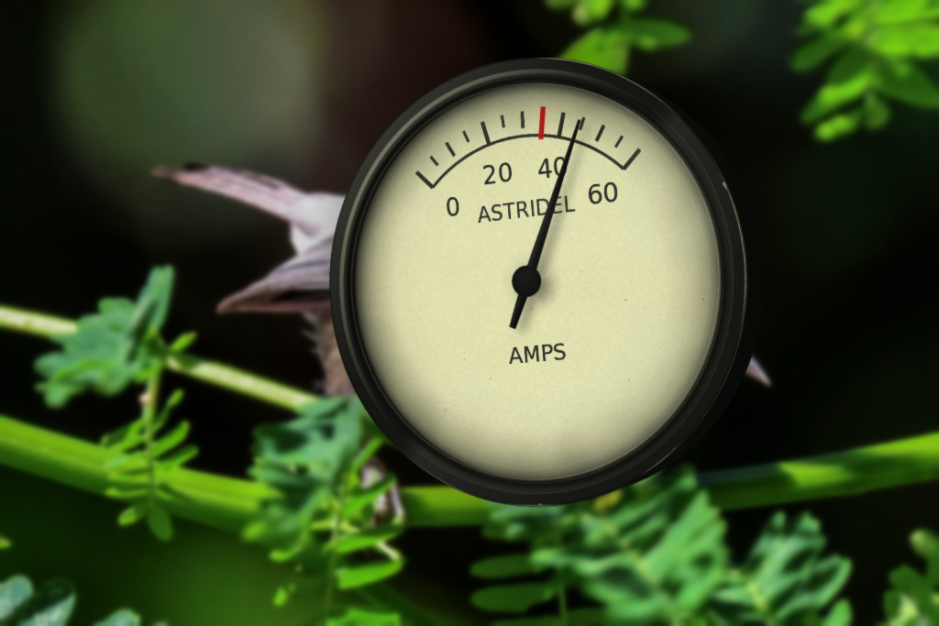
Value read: 45
